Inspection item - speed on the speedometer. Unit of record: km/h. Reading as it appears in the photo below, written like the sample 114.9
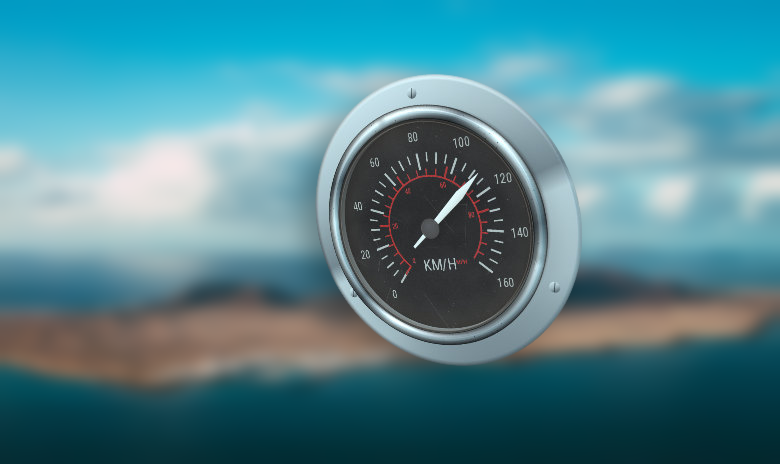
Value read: 112.5
